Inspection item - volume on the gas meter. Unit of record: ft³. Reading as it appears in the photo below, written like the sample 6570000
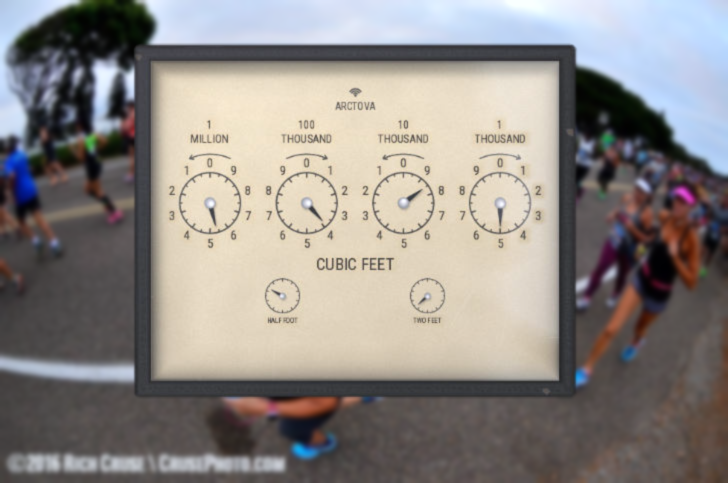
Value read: 538500
